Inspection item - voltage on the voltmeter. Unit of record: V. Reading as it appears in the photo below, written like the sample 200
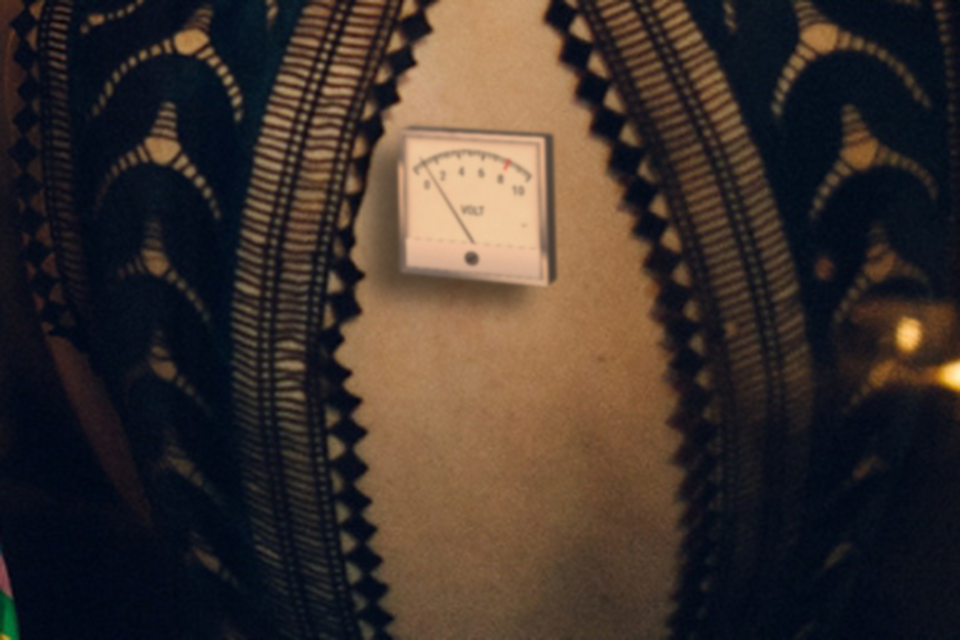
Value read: 1
